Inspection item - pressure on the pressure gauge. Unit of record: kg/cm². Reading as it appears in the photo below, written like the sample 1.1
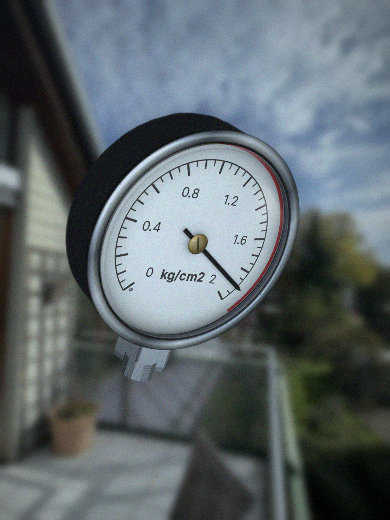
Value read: 1.9
